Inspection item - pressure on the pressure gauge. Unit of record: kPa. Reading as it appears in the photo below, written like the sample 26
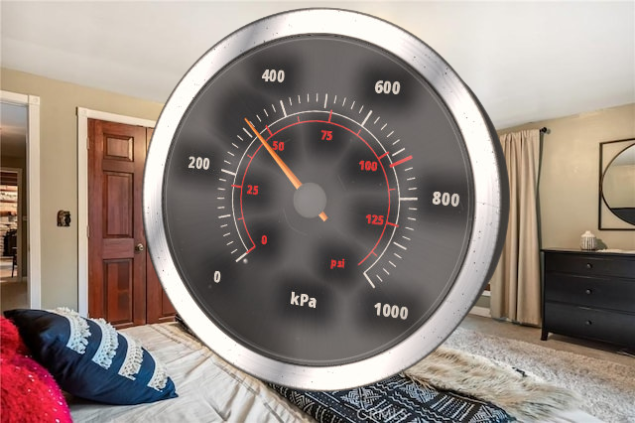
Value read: 320
